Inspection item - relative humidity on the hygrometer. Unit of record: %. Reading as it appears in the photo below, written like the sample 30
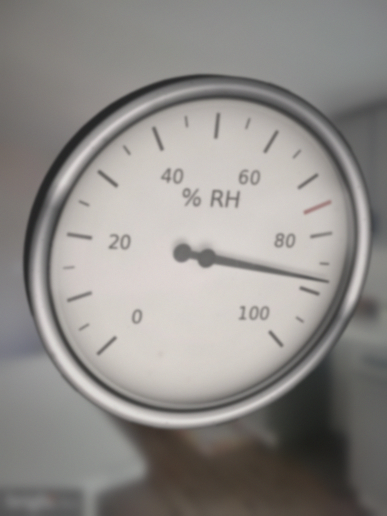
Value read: 87.5
